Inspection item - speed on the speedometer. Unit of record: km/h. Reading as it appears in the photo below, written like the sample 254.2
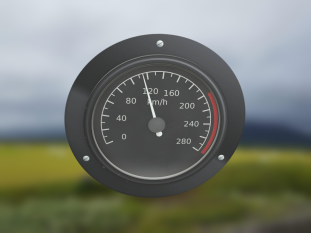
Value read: 115
